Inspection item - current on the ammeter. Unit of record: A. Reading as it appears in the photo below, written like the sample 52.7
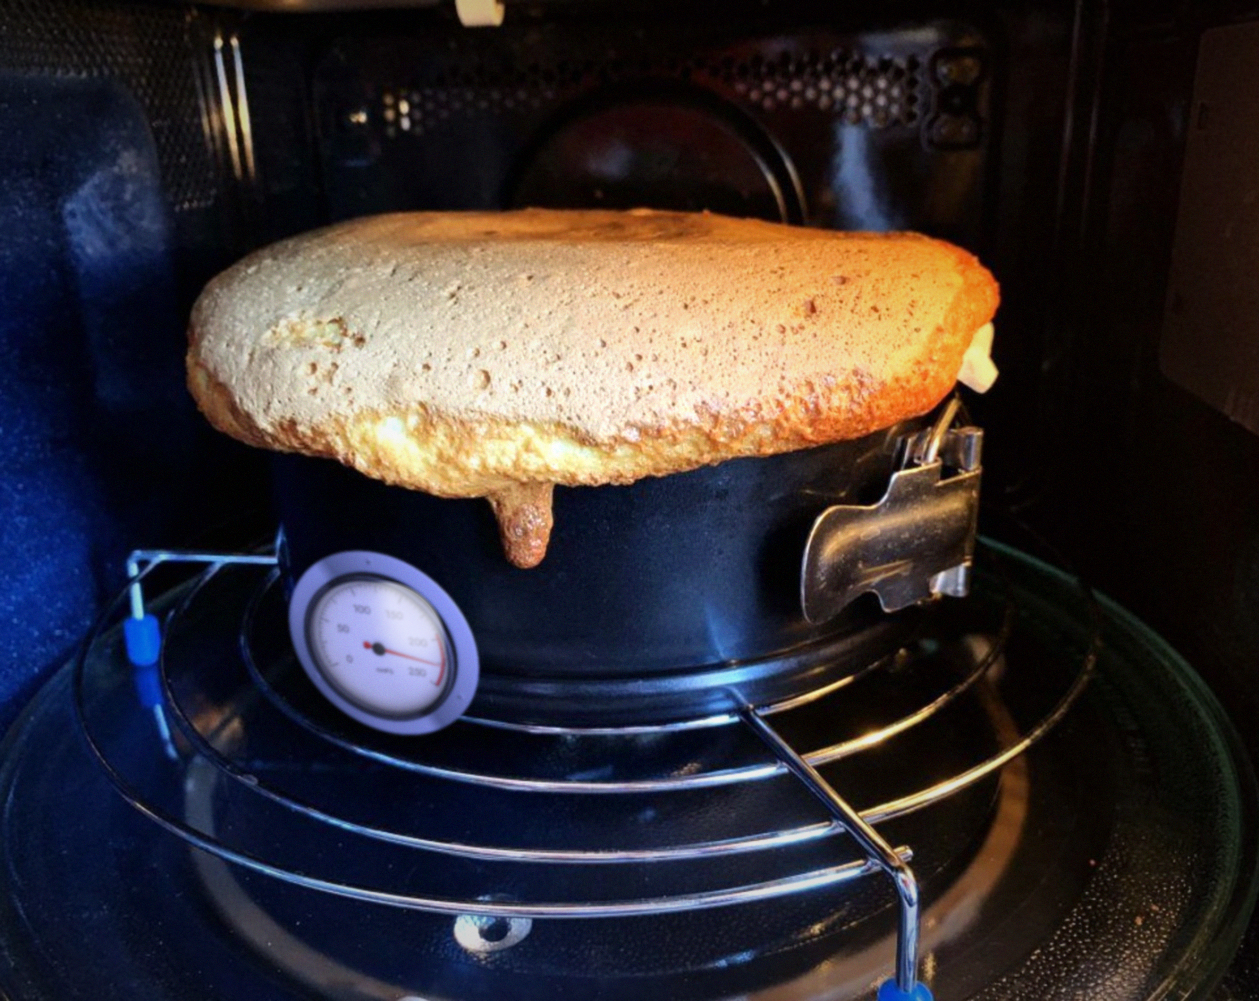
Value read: 225
